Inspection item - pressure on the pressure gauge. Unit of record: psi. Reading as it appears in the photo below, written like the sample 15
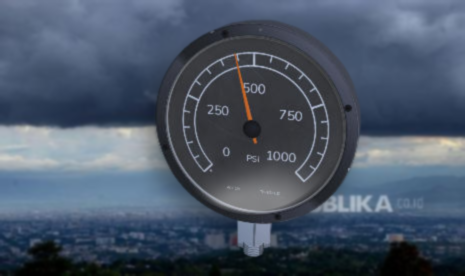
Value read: 450
